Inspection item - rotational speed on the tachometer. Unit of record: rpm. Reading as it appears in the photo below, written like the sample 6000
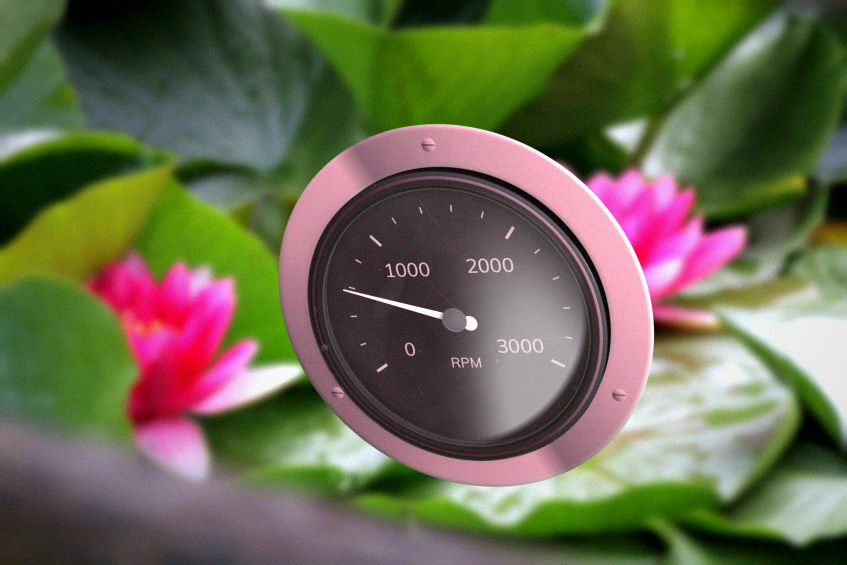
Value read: 600
